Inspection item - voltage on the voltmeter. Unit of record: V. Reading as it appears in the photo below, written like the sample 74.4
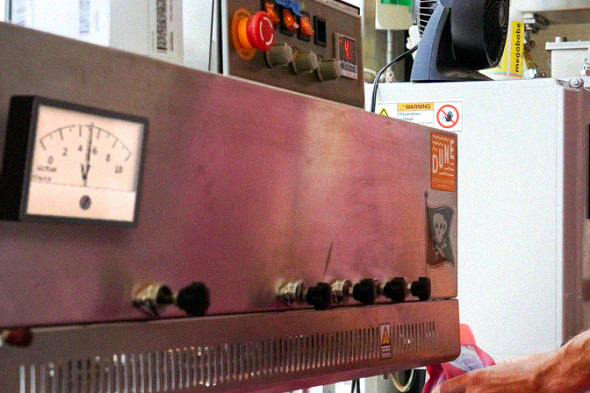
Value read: 5
